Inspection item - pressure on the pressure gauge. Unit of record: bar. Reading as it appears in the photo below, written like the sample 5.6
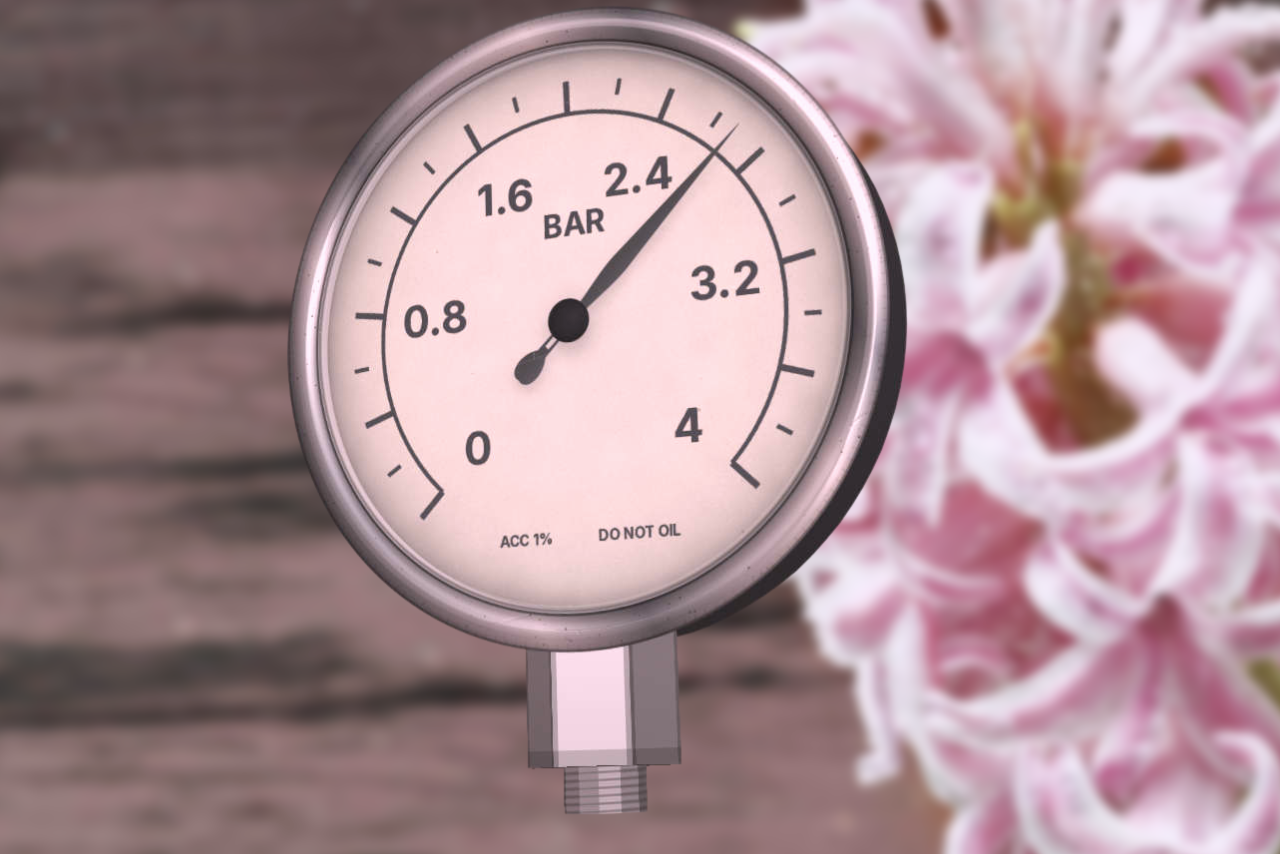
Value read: 2.7
